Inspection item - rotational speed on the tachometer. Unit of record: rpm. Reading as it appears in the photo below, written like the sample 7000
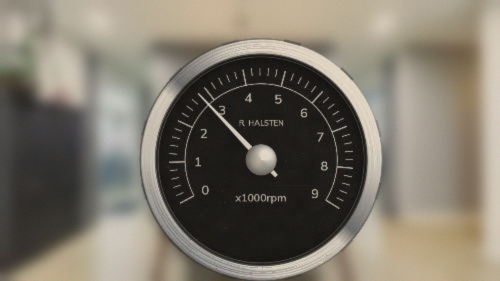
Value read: 2800
